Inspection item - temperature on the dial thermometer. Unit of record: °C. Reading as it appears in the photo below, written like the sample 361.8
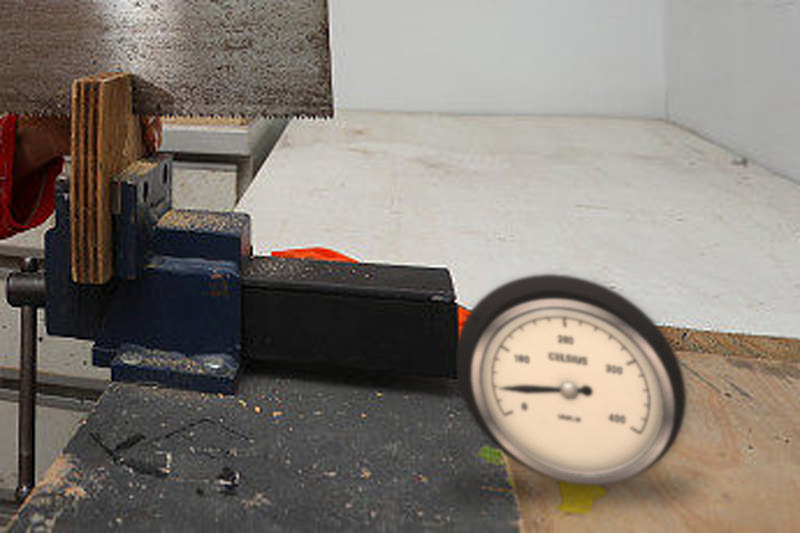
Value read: 40
